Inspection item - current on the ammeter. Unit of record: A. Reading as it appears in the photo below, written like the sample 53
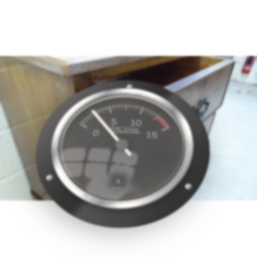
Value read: 2.5
